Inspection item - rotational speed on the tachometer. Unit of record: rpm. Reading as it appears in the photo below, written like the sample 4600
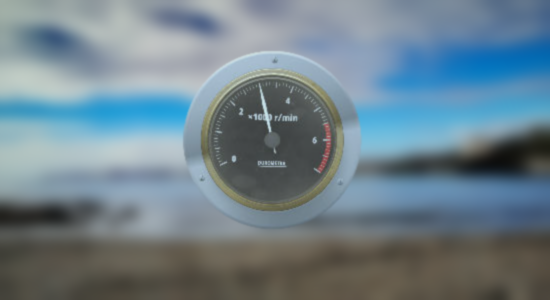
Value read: 3000
